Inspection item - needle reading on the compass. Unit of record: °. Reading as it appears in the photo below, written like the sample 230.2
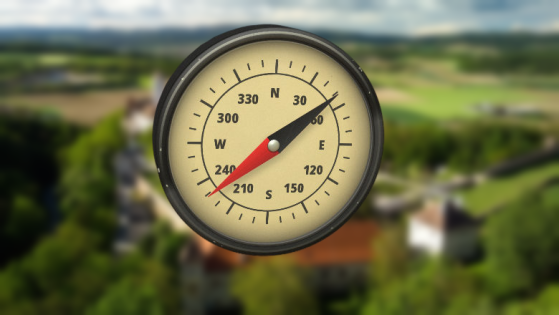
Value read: 230
